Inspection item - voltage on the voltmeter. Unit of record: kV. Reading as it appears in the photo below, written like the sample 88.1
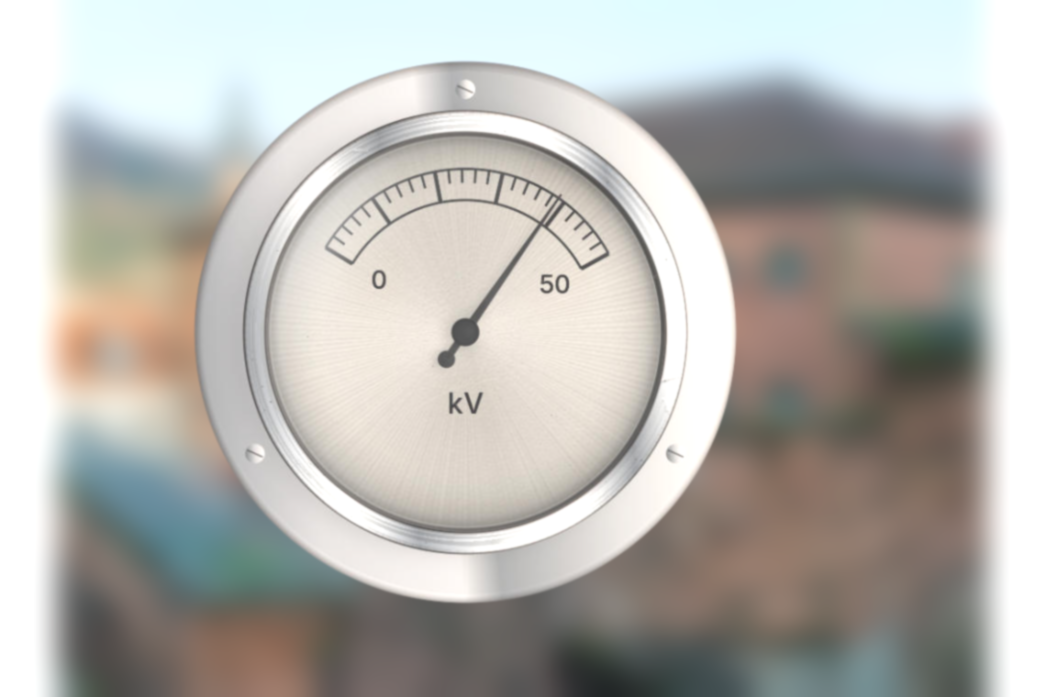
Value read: 39
